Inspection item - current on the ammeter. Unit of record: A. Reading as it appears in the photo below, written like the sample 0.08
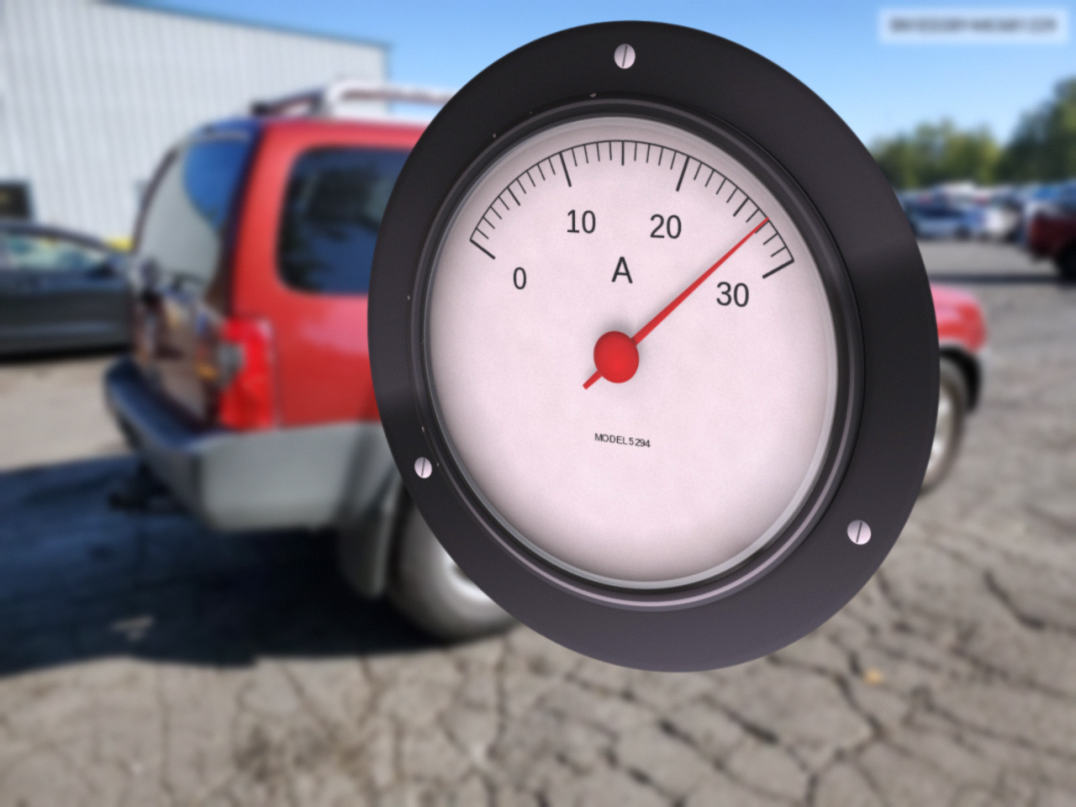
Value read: 27
